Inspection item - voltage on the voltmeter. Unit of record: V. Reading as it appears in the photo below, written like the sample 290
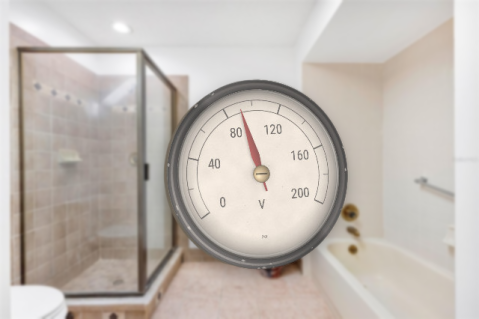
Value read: 90
